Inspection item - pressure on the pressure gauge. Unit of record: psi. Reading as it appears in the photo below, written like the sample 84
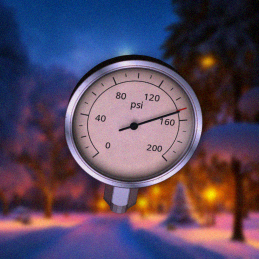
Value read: 150
